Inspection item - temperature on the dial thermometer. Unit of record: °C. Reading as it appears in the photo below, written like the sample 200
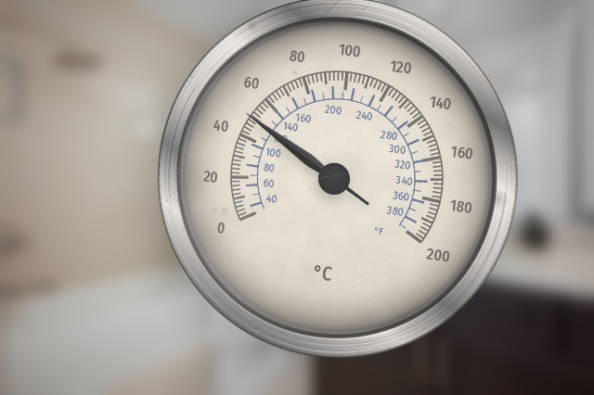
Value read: 50
